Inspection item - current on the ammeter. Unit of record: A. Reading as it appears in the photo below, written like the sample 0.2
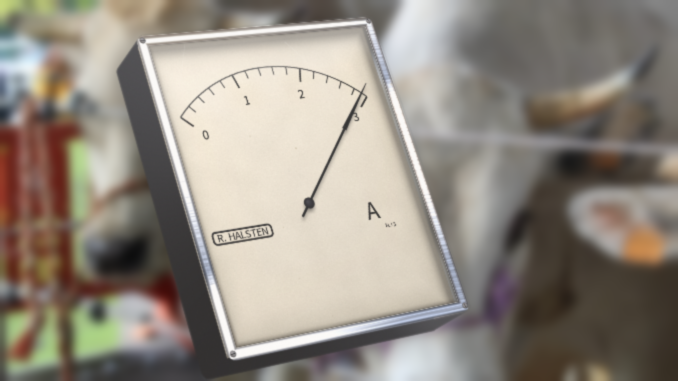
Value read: 2.9
